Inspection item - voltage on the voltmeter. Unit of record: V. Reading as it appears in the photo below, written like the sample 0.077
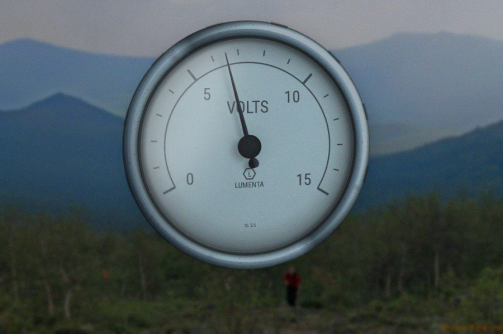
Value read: 6.5
